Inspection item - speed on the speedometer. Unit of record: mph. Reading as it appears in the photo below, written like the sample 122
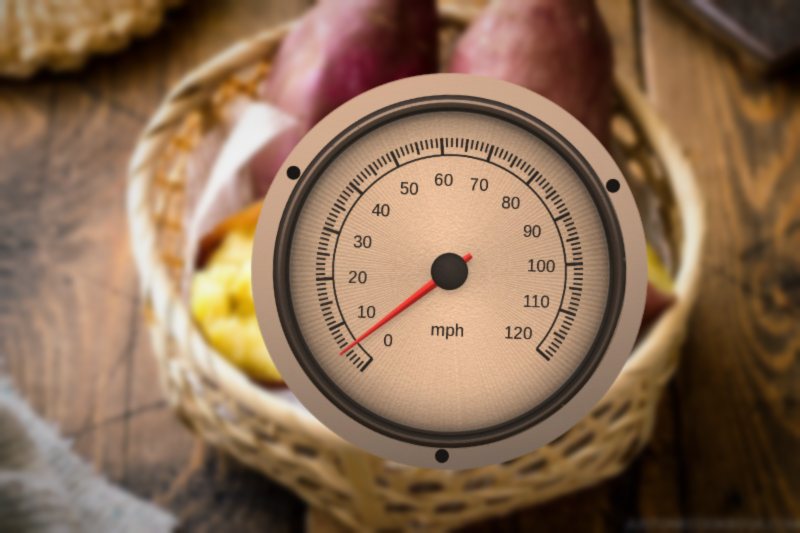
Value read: 5
